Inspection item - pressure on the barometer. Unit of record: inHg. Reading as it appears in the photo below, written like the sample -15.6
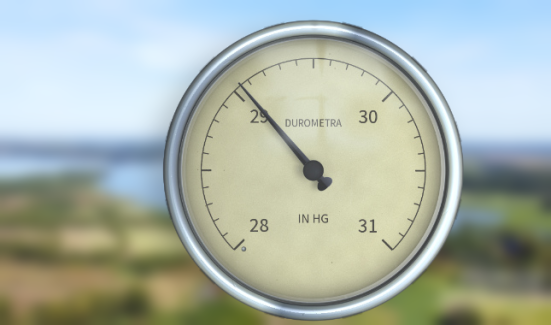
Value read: 29.05
